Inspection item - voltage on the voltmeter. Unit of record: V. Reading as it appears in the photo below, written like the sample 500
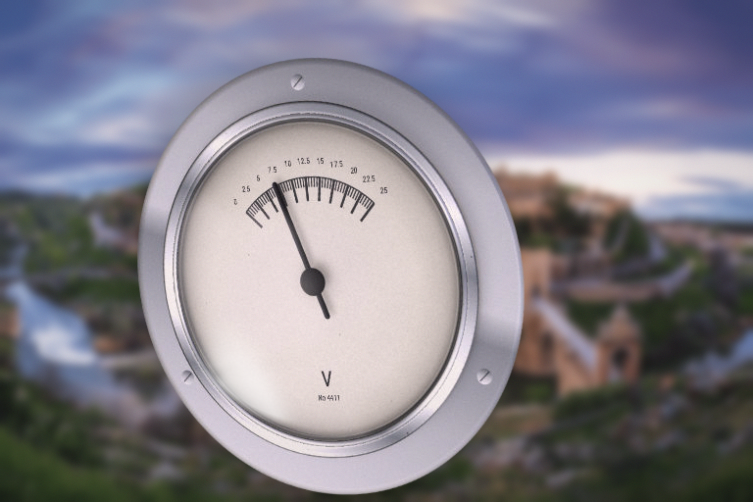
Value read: 7.5
